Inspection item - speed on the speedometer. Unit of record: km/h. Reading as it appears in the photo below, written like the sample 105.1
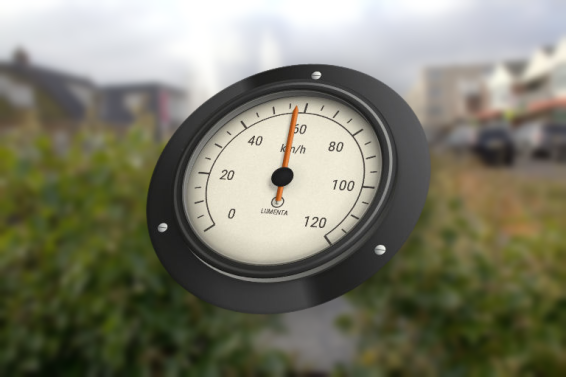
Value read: 57.5
